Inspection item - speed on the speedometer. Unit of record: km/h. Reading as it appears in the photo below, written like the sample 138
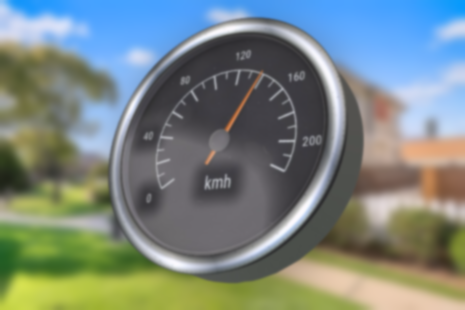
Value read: 140
